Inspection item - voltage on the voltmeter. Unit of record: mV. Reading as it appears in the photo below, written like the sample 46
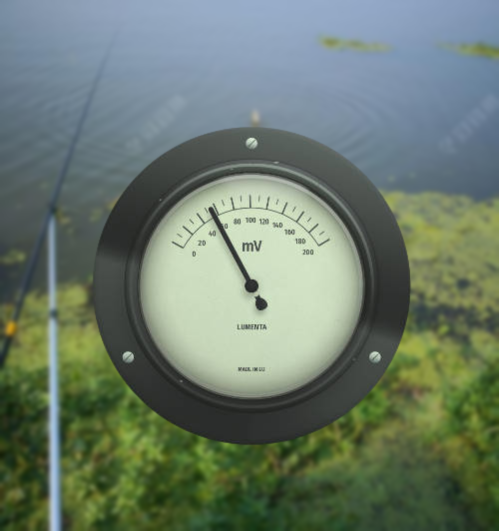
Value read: 55
